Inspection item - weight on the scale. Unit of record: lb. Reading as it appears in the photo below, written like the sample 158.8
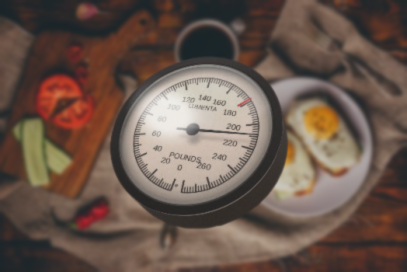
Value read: 210
